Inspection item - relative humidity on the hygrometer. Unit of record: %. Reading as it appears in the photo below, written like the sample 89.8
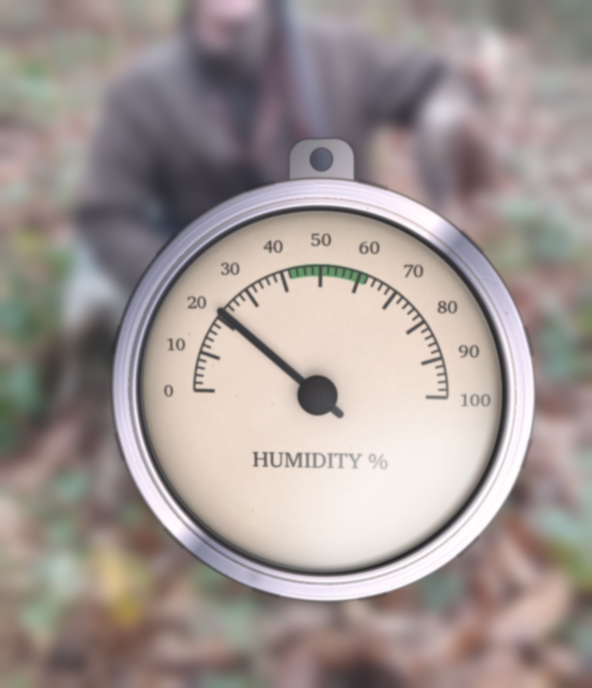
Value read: 22
